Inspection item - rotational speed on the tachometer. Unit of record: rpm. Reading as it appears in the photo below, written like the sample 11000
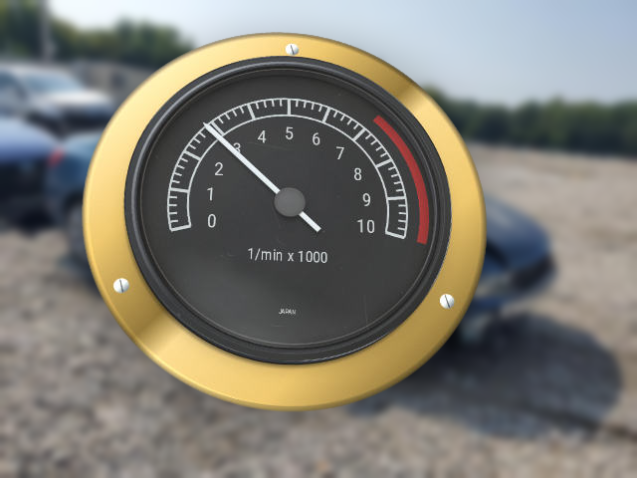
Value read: 2800
